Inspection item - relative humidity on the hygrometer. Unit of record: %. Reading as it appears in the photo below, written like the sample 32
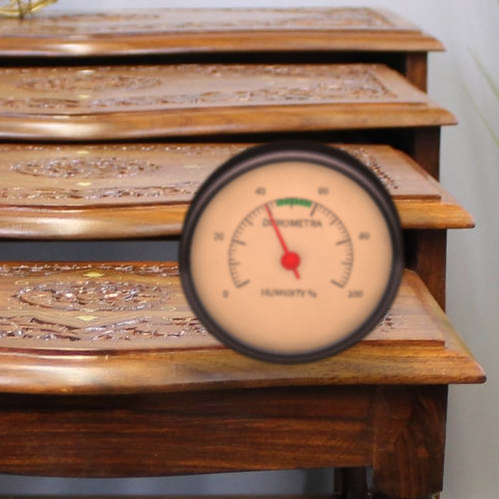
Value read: 40
